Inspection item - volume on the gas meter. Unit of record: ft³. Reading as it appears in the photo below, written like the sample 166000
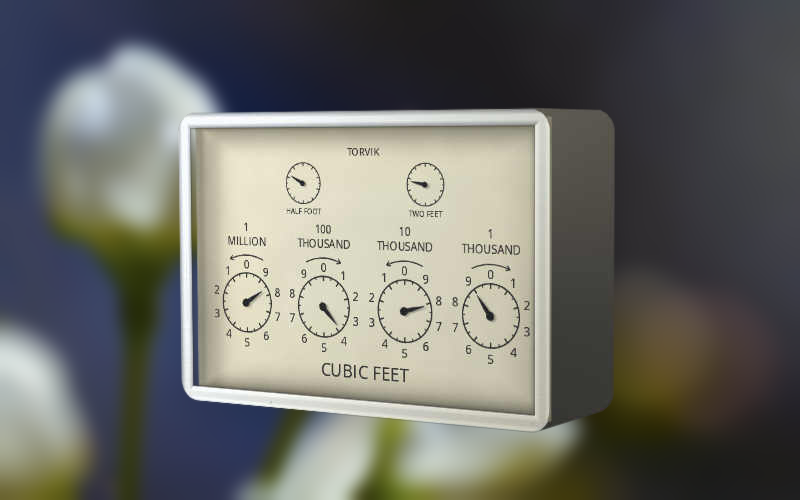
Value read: 837900
